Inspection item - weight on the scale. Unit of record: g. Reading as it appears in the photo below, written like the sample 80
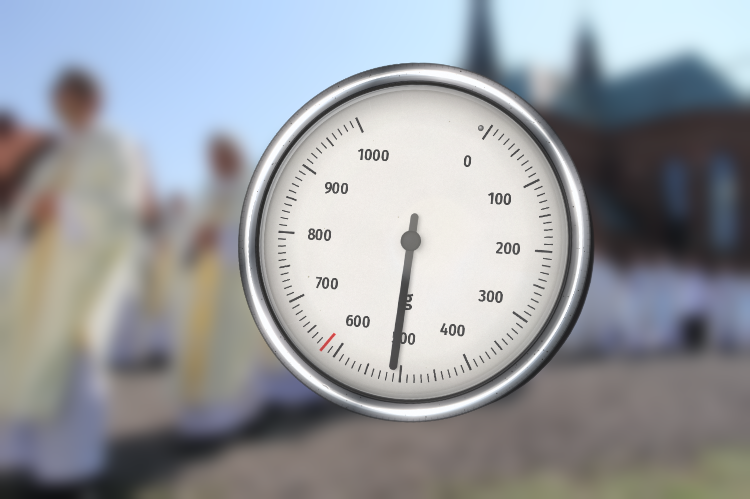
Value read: 510
